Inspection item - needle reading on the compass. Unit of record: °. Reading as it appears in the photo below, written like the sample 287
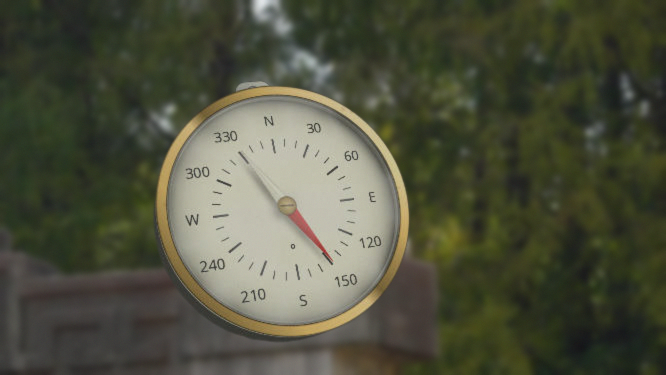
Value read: 150
